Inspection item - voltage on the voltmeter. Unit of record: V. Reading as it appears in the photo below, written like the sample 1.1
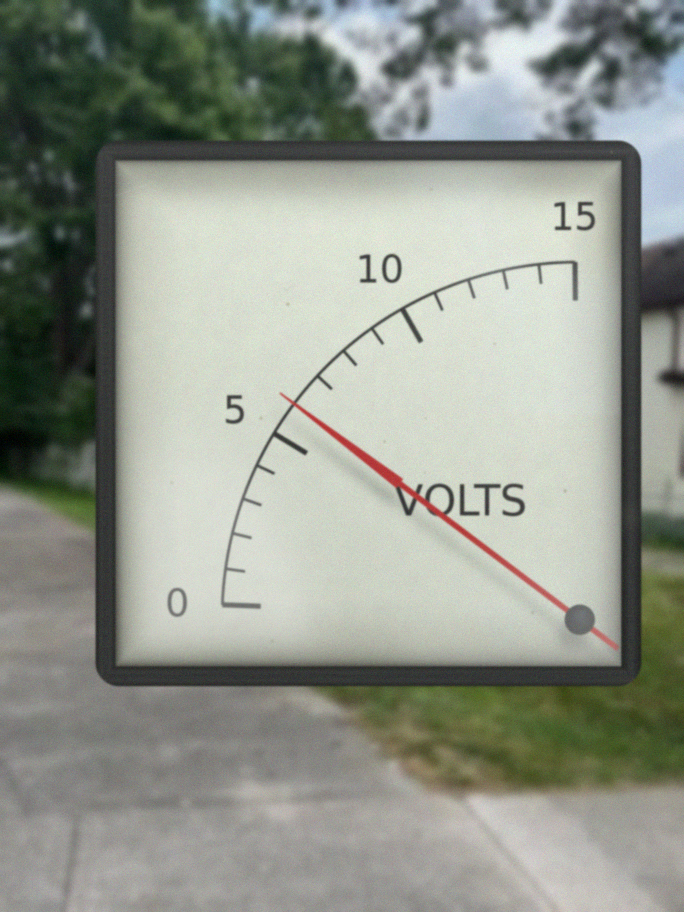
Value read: 6
